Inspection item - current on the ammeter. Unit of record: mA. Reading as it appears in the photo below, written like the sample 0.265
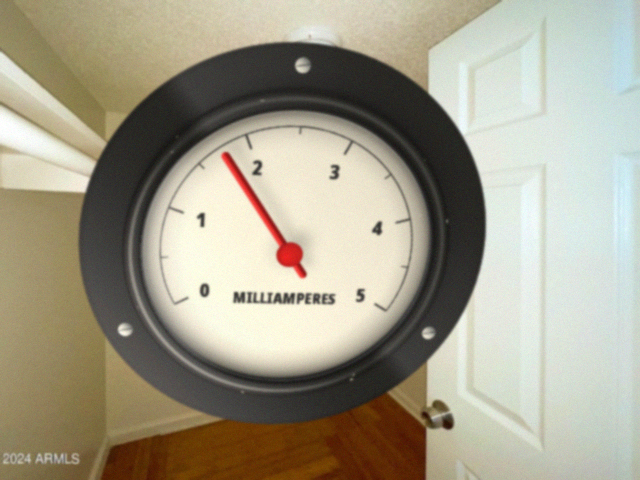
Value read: 1.75
